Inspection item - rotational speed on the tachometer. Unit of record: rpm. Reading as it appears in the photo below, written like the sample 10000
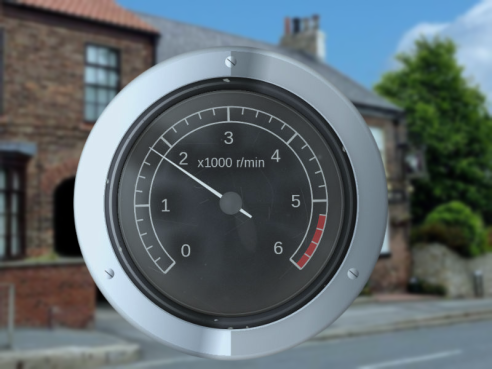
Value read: 1800
